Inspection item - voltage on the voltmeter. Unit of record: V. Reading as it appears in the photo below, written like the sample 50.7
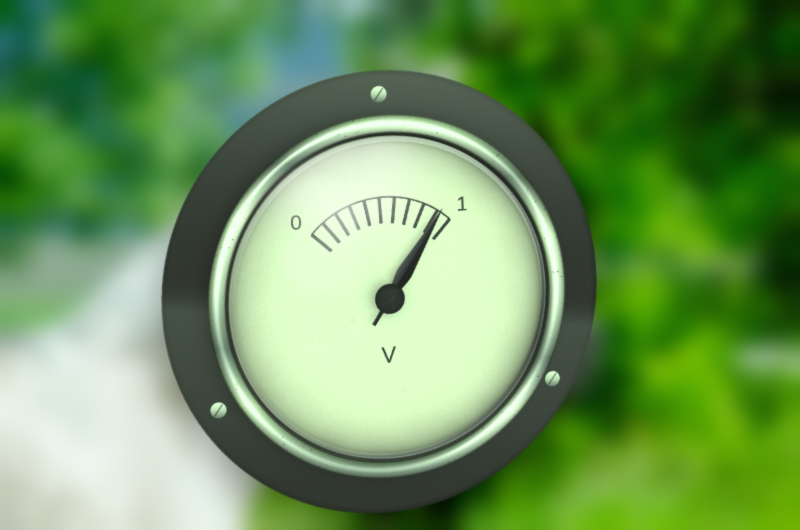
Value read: 0.9
